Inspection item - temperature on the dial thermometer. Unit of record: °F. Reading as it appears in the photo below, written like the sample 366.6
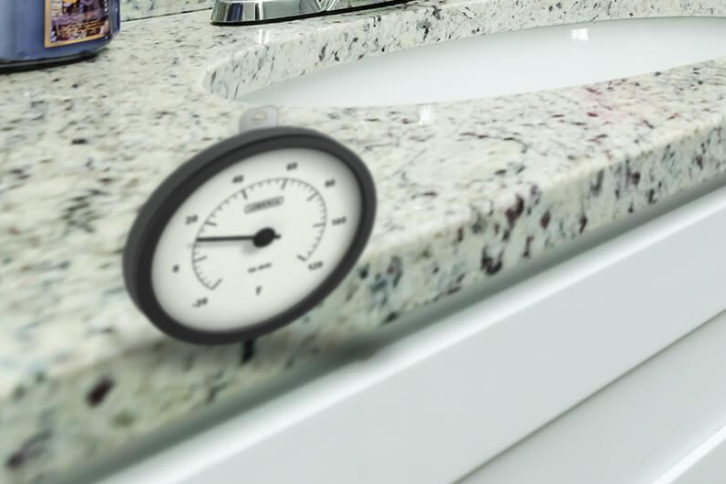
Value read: 12
